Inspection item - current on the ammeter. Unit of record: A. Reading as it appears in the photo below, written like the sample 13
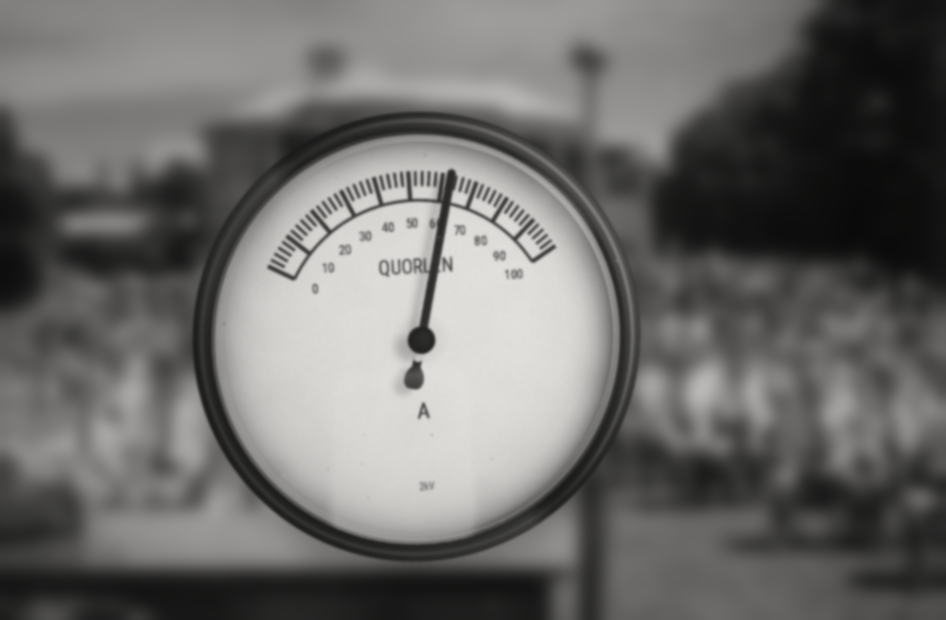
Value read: 62
